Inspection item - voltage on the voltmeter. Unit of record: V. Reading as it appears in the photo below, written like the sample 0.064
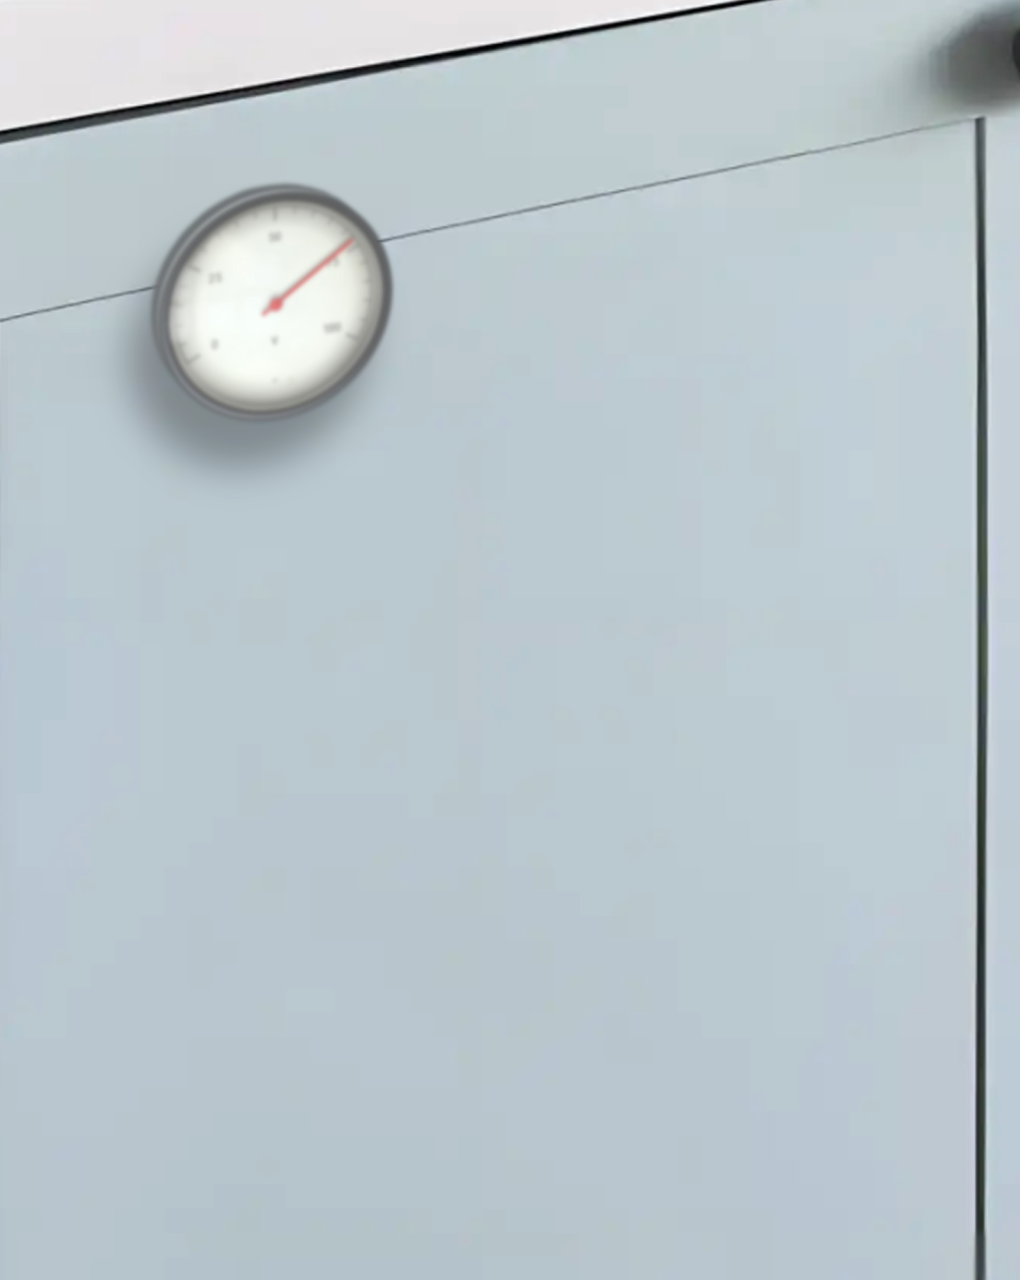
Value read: 72.5
